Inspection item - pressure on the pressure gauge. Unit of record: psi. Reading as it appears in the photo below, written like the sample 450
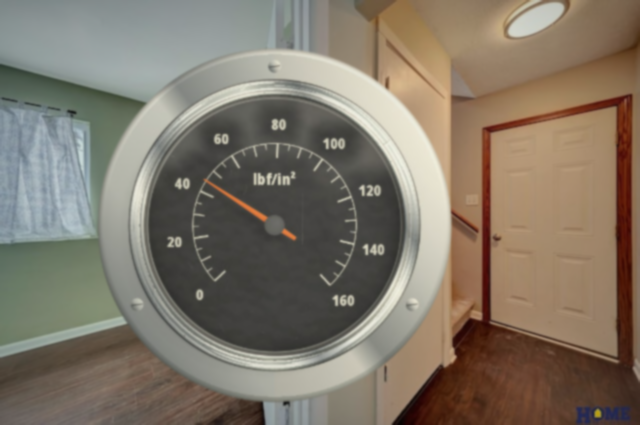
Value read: 45
